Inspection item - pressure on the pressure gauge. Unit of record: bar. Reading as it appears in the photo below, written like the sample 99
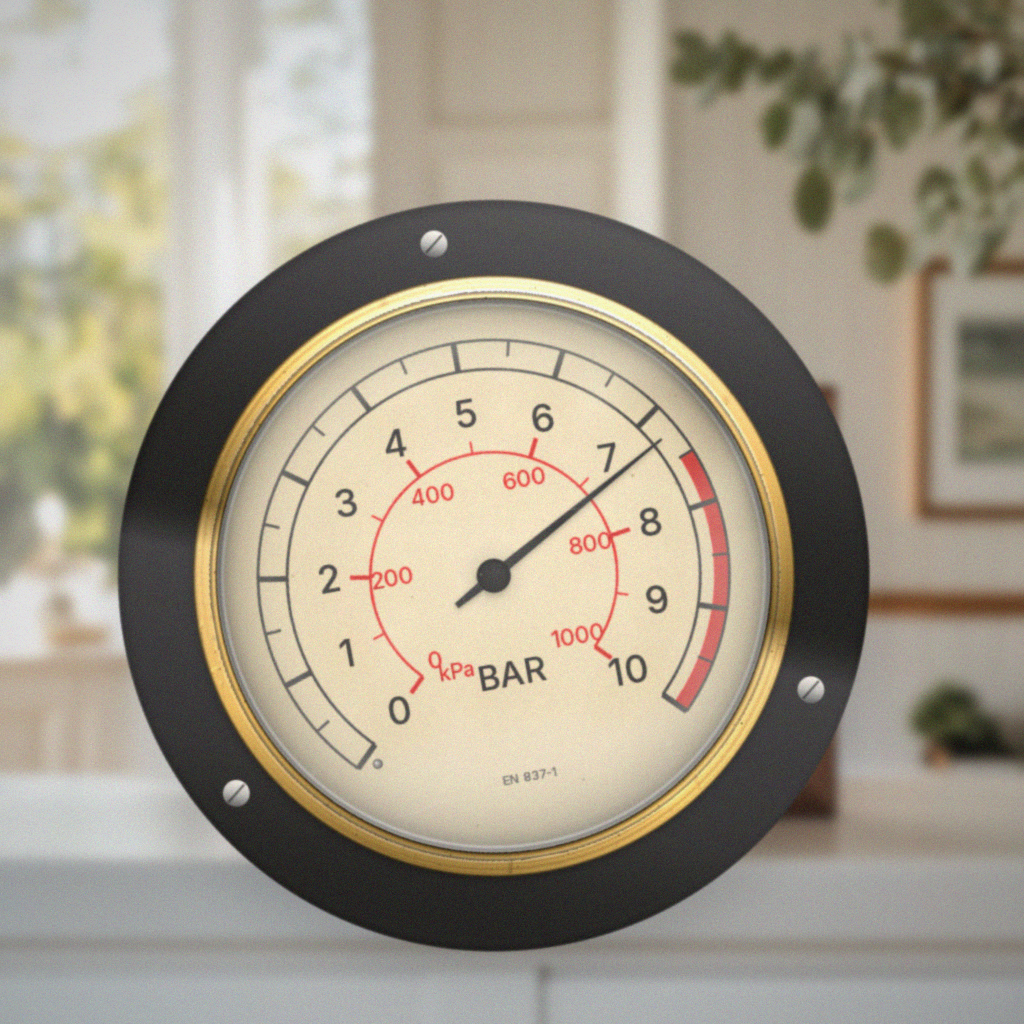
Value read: 7.25
